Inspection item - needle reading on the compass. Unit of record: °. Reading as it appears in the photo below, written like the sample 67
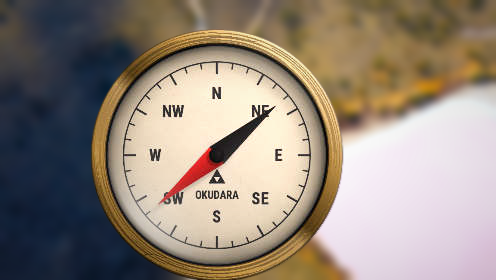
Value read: 230
